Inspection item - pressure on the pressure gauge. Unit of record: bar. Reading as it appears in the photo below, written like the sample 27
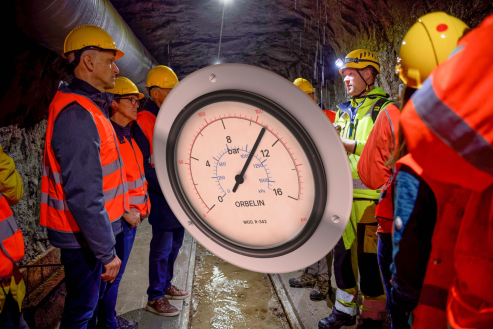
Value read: 11
